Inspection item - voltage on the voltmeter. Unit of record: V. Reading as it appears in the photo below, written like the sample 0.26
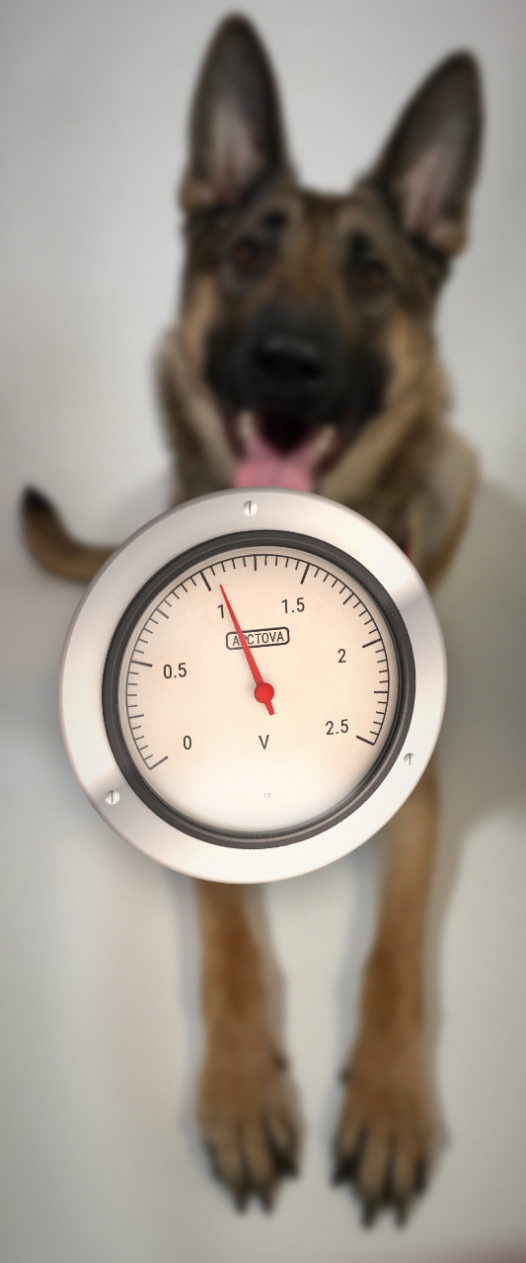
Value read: 1.05
